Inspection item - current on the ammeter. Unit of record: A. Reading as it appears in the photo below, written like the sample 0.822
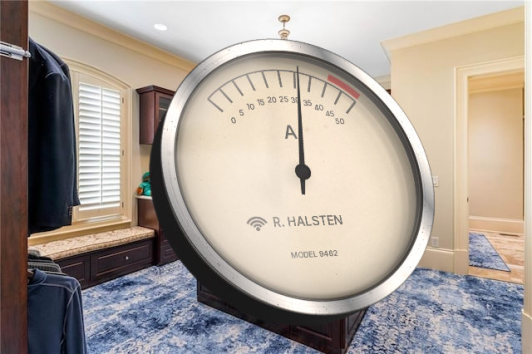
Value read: 30
